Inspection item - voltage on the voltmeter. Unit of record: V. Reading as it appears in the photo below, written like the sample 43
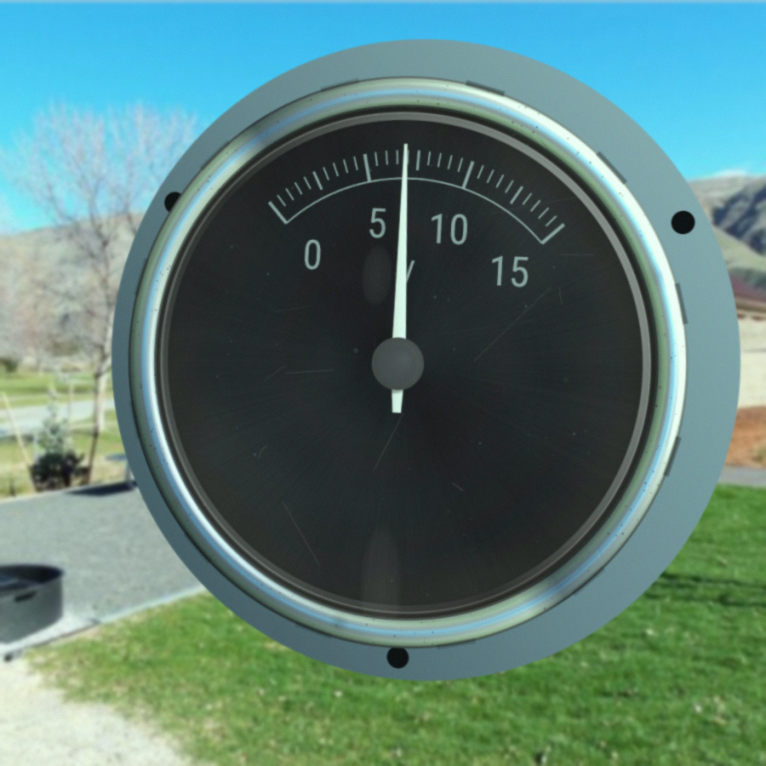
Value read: 7
